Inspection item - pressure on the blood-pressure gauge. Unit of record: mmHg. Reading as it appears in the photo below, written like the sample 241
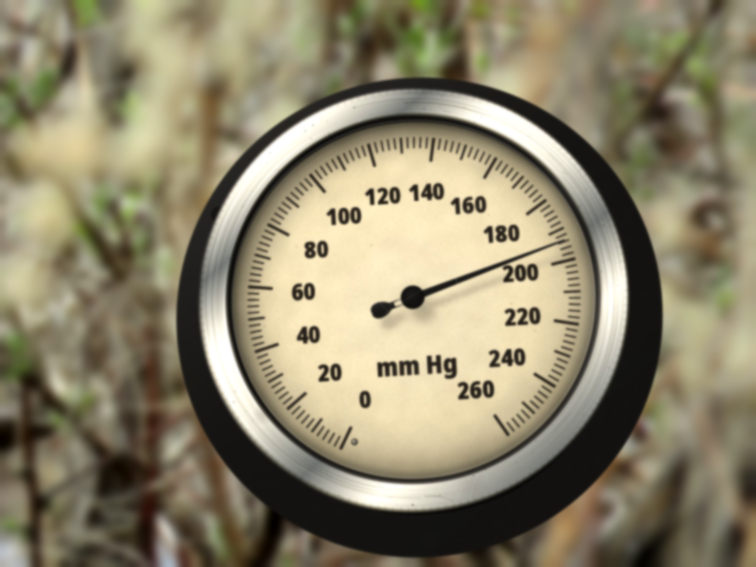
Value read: 194
